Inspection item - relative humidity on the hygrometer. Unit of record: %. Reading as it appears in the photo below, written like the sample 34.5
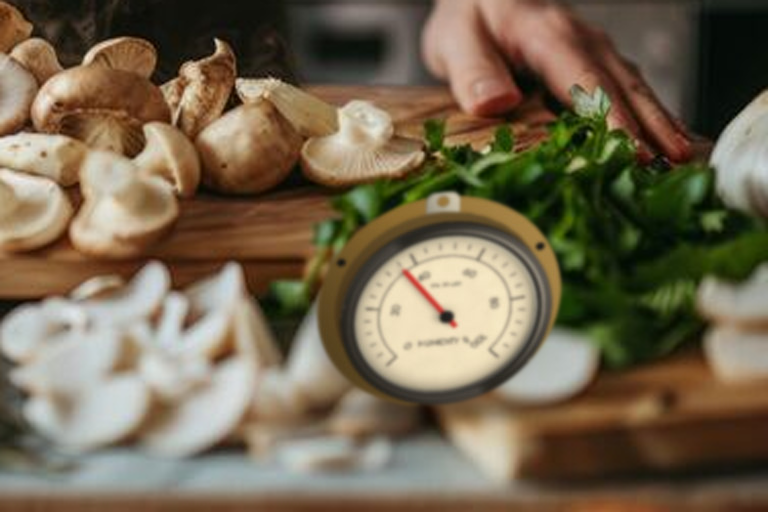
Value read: 36
